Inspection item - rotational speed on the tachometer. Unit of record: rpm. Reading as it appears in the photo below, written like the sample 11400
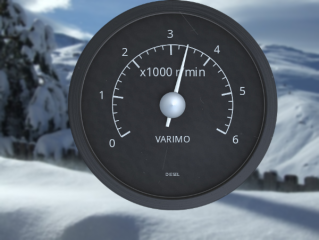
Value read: 3400
